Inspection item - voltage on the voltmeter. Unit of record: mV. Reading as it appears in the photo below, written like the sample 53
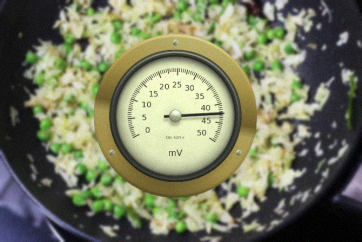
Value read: 42.5
